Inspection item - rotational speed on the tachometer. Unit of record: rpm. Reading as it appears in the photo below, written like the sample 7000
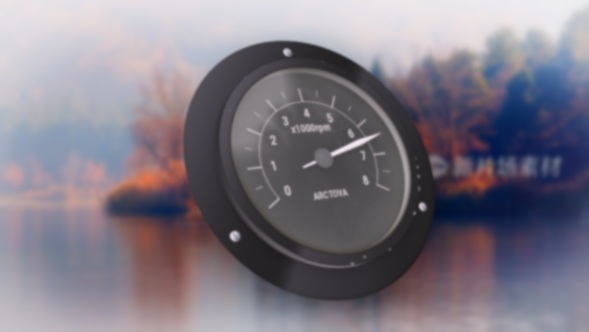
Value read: 6500
